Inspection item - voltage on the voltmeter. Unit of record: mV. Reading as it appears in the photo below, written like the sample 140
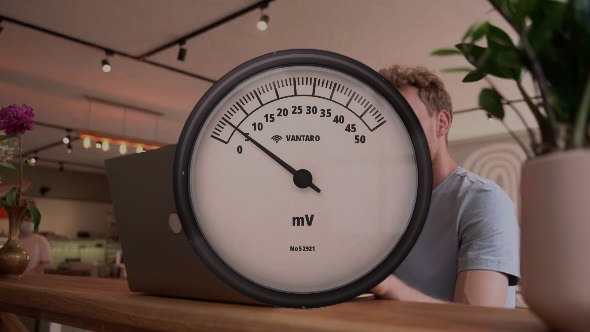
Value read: 5
